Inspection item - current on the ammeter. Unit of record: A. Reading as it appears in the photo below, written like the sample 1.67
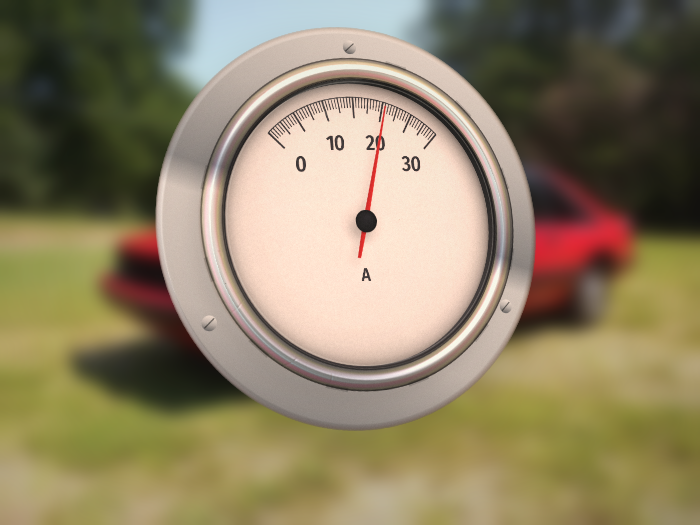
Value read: 20
